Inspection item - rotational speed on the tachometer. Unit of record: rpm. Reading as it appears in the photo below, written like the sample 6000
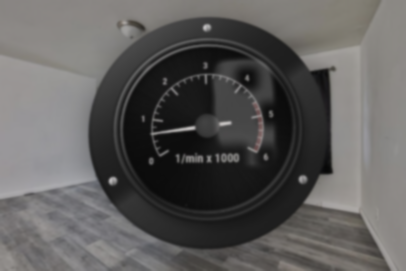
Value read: 600
